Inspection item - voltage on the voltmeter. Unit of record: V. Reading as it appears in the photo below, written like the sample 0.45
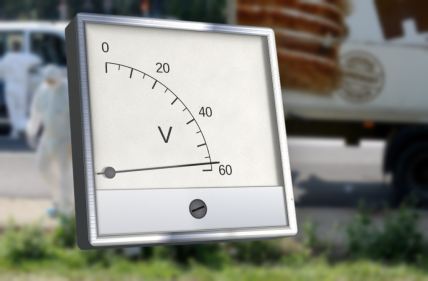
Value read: 57.5
